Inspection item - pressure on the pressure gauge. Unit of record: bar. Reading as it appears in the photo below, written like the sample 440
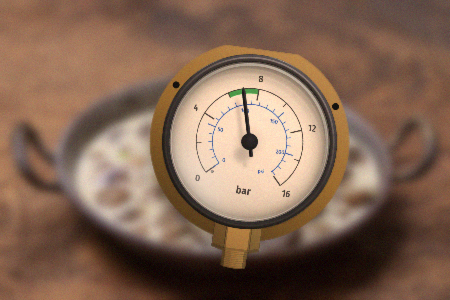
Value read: 7
